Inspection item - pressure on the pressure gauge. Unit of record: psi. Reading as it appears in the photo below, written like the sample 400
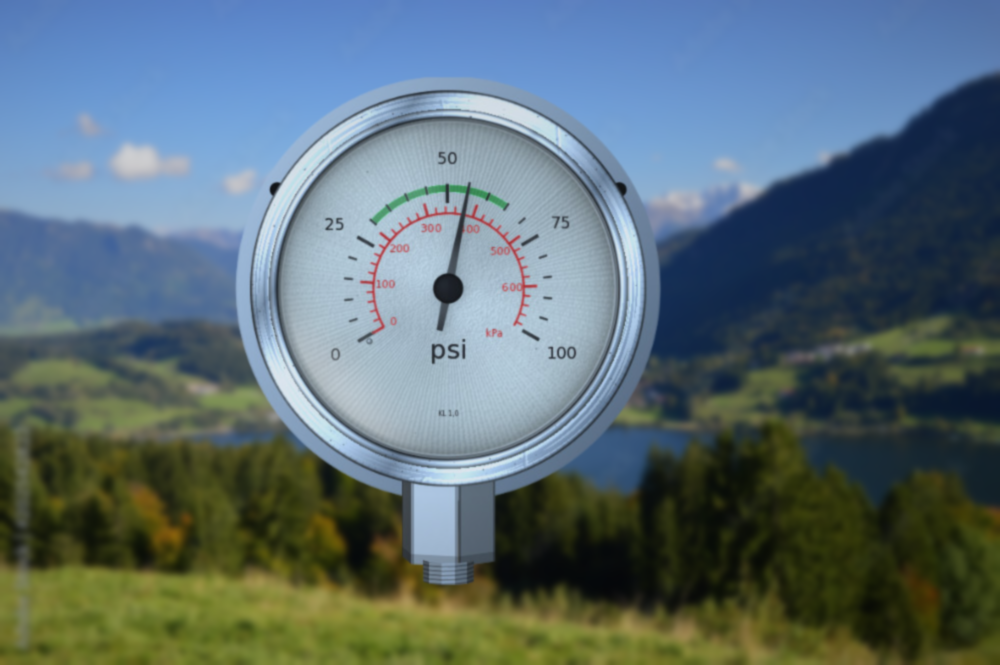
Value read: 55
